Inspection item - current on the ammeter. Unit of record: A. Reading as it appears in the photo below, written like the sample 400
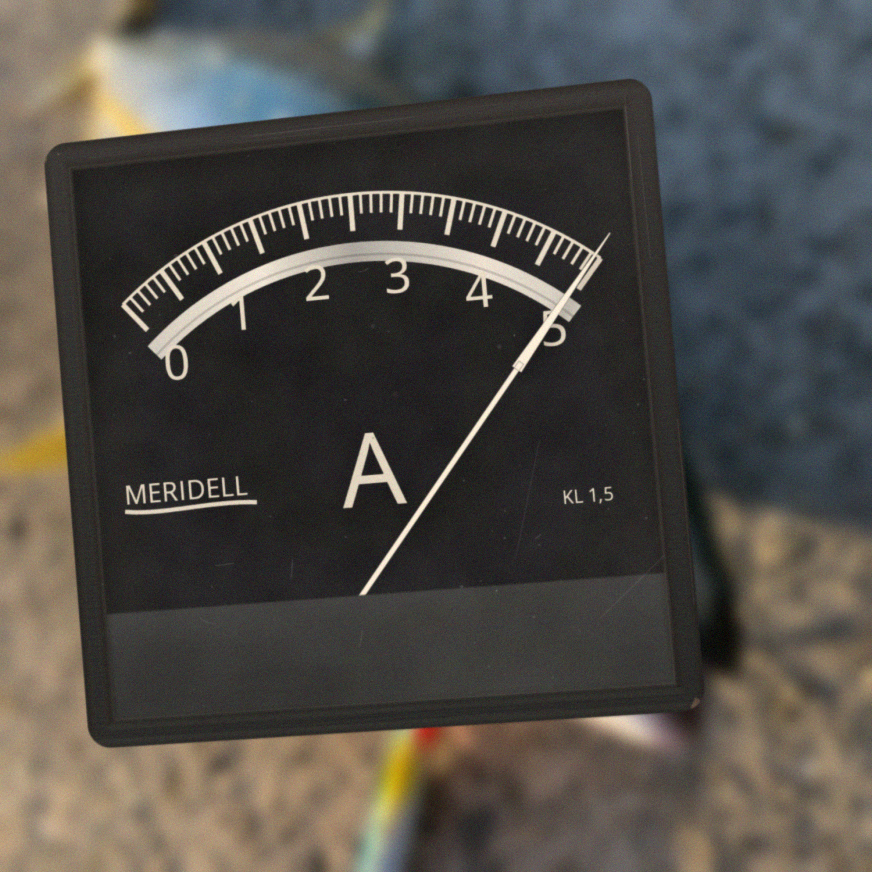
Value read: 4.95
